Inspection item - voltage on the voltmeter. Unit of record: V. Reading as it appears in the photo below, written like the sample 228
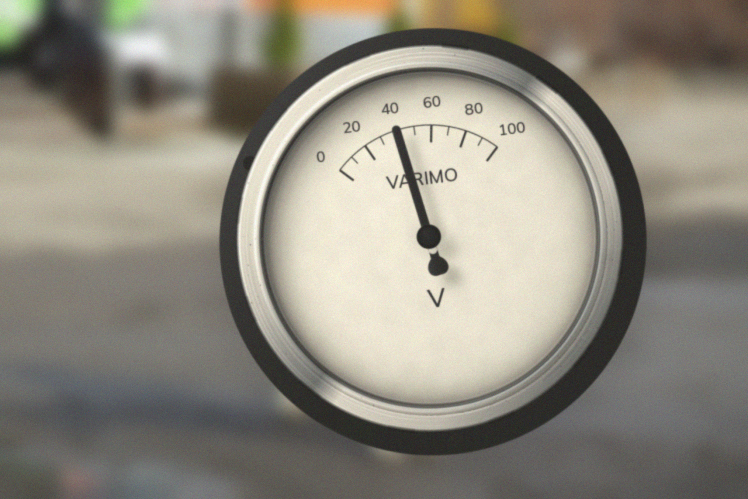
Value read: 40
